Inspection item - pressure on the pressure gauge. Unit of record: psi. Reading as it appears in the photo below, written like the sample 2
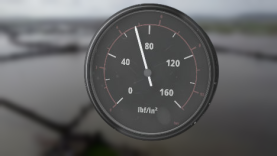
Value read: 70
